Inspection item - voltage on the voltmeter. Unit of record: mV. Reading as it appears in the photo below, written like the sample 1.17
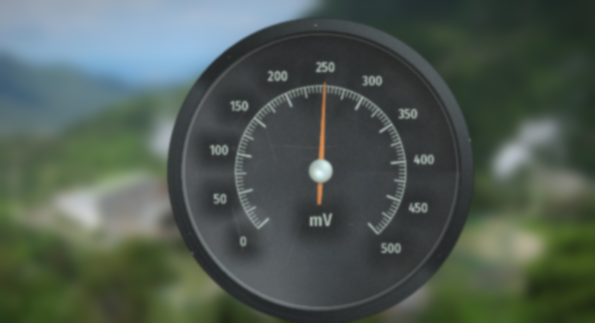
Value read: 250
